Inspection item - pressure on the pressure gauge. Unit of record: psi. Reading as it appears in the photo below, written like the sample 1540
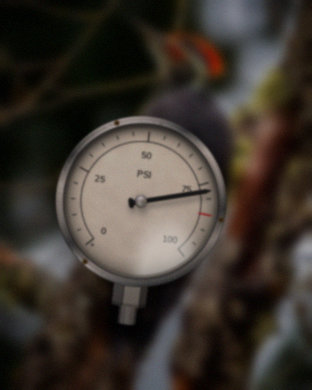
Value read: 77.5
